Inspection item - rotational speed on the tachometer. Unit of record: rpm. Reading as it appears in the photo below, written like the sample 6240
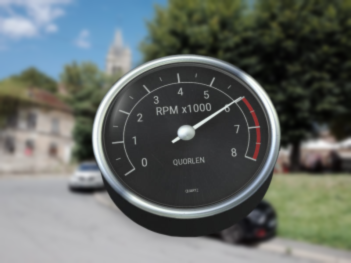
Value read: 6000
